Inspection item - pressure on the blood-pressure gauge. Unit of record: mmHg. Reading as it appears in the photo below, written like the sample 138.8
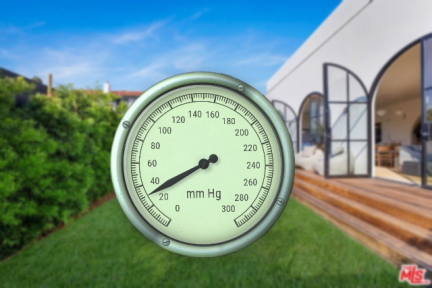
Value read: 30
